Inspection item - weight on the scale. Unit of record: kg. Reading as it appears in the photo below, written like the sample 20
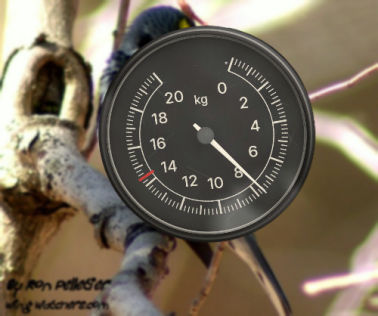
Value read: 7.6
